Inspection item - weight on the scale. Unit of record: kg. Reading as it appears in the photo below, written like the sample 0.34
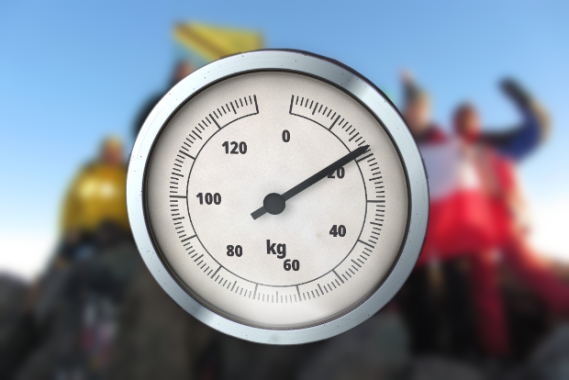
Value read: 18
